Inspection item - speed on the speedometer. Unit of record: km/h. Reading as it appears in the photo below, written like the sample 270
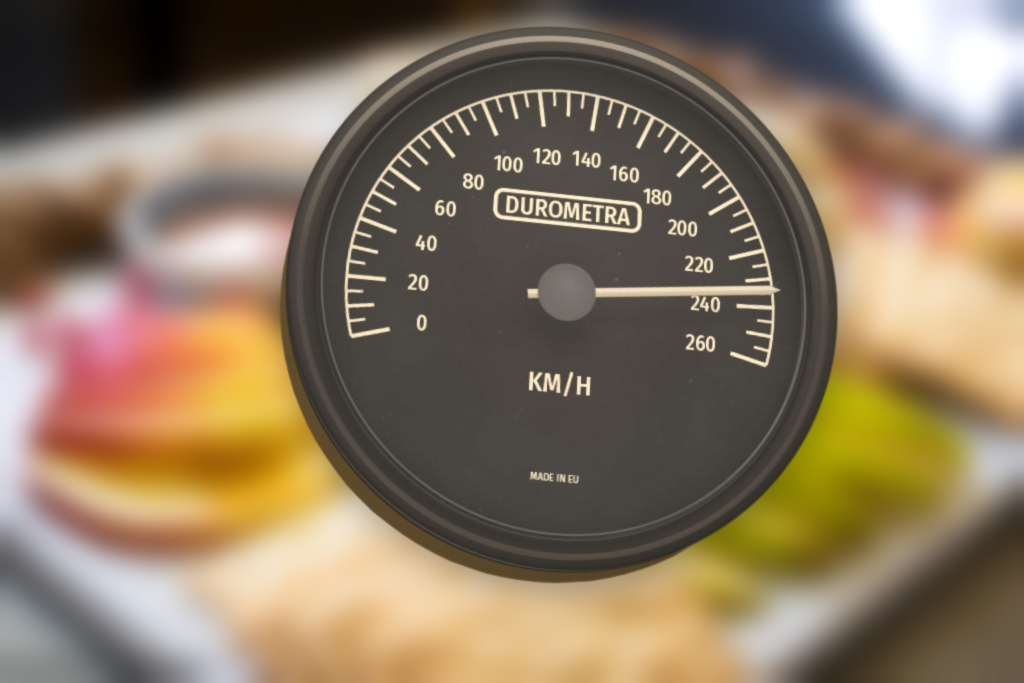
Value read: 235
